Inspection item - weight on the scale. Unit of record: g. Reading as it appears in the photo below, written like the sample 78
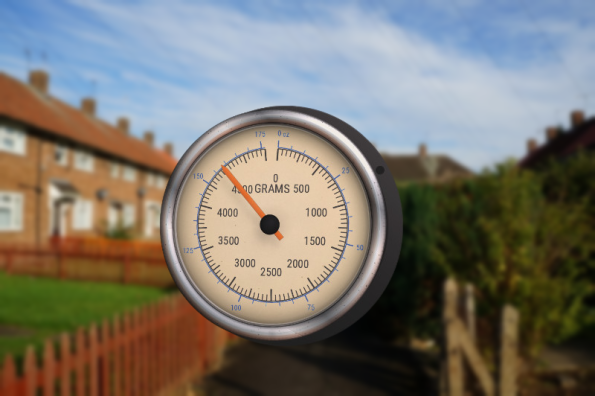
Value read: 4500
